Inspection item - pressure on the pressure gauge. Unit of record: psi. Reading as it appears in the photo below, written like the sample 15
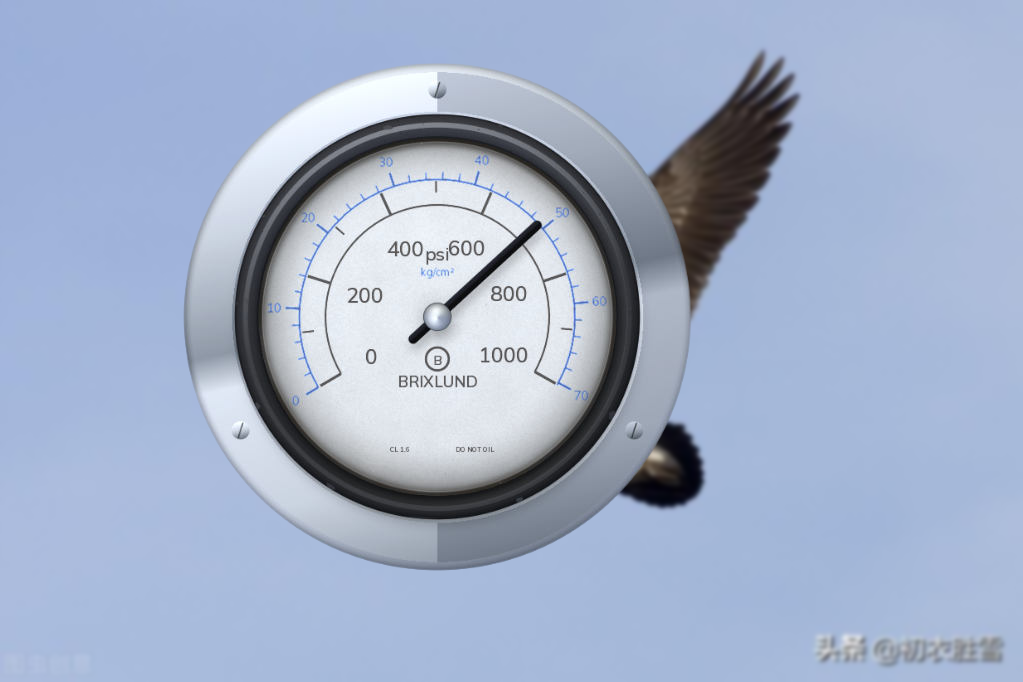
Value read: 700
